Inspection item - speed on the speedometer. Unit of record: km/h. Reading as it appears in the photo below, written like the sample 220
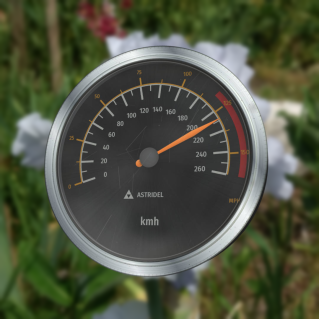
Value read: 210
